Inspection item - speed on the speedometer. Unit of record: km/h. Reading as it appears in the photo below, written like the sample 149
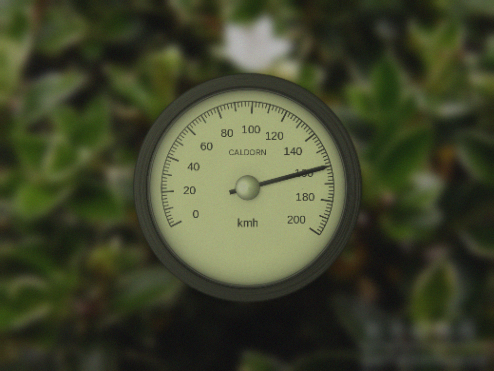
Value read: 160
